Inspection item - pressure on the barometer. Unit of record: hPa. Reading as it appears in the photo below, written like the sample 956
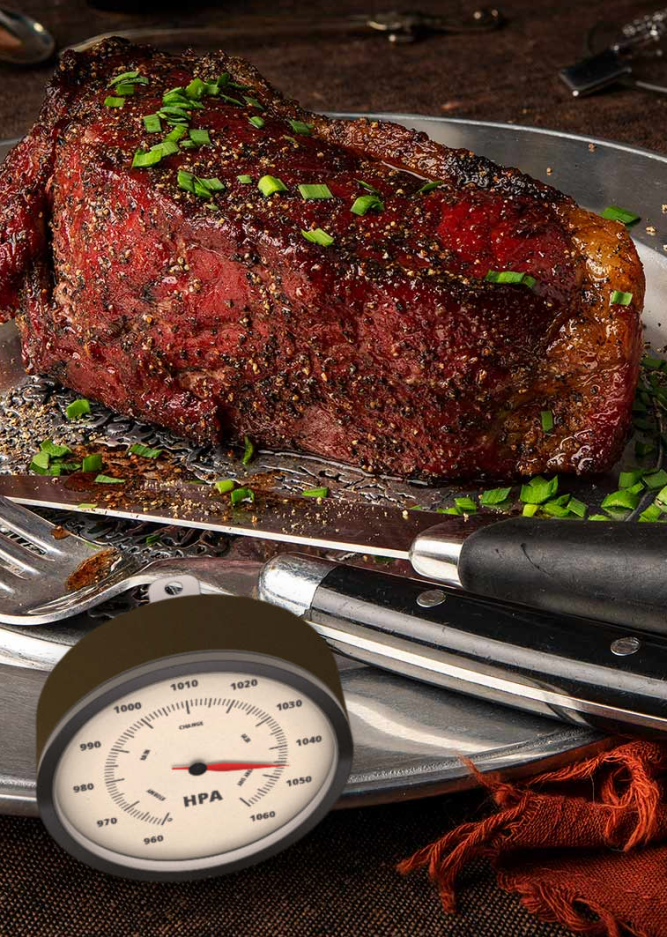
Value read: 1045
